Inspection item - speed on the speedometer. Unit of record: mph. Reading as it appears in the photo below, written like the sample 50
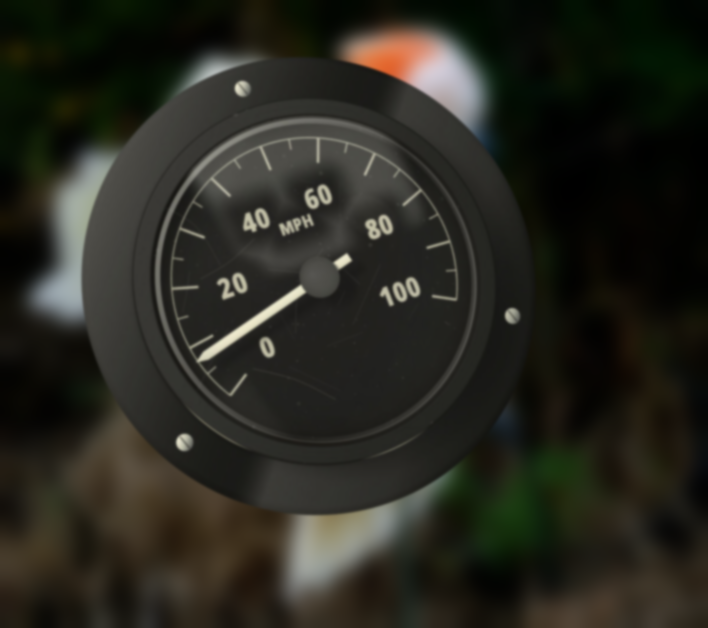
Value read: 7.5
